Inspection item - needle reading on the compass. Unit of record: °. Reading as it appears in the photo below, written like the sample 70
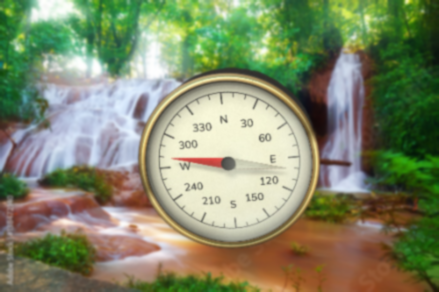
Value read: 280
